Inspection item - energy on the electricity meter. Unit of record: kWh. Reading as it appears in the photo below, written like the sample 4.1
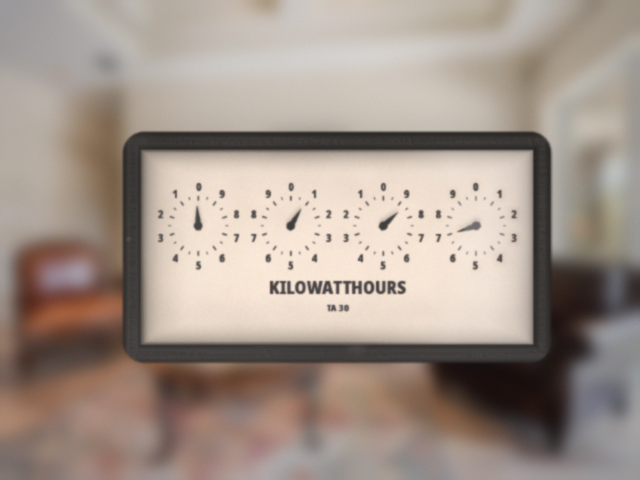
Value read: 87
